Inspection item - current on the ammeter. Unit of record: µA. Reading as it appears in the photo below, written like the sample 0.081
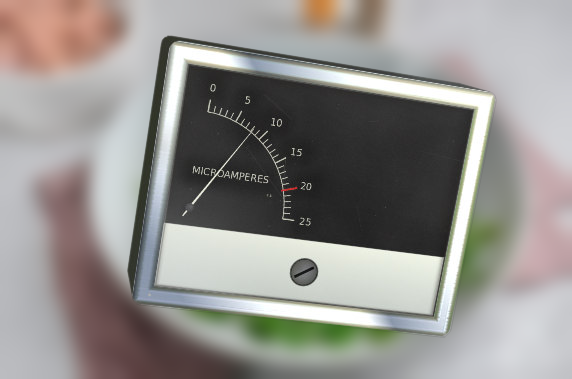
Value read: 8
